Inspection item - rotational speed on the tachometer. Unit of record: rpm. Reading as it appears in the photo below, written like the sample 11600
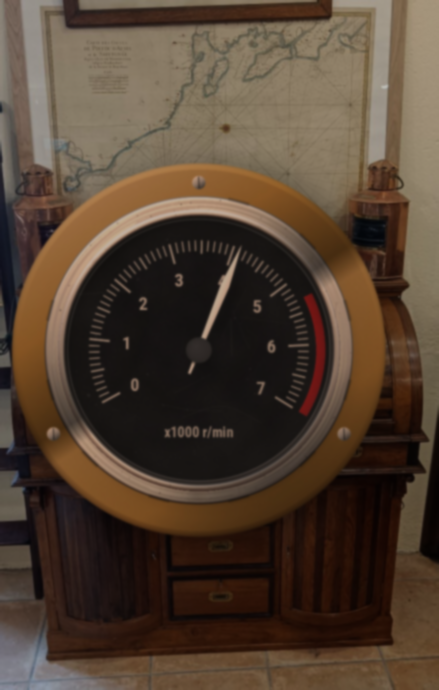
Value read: 4100
